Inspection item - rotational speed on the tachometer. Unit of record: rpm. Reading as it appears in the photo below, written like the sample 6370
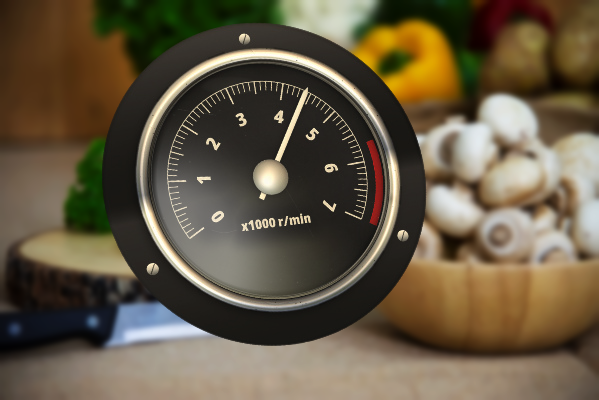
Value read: 4400
